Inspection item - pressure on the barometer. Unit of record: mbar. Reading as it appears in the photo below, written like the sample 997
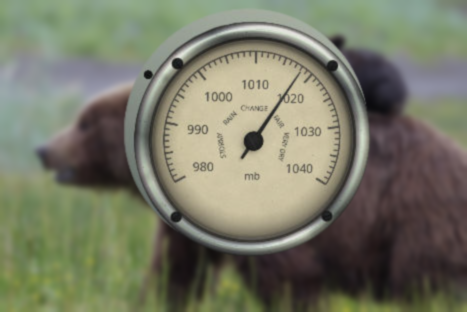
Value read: 1018
